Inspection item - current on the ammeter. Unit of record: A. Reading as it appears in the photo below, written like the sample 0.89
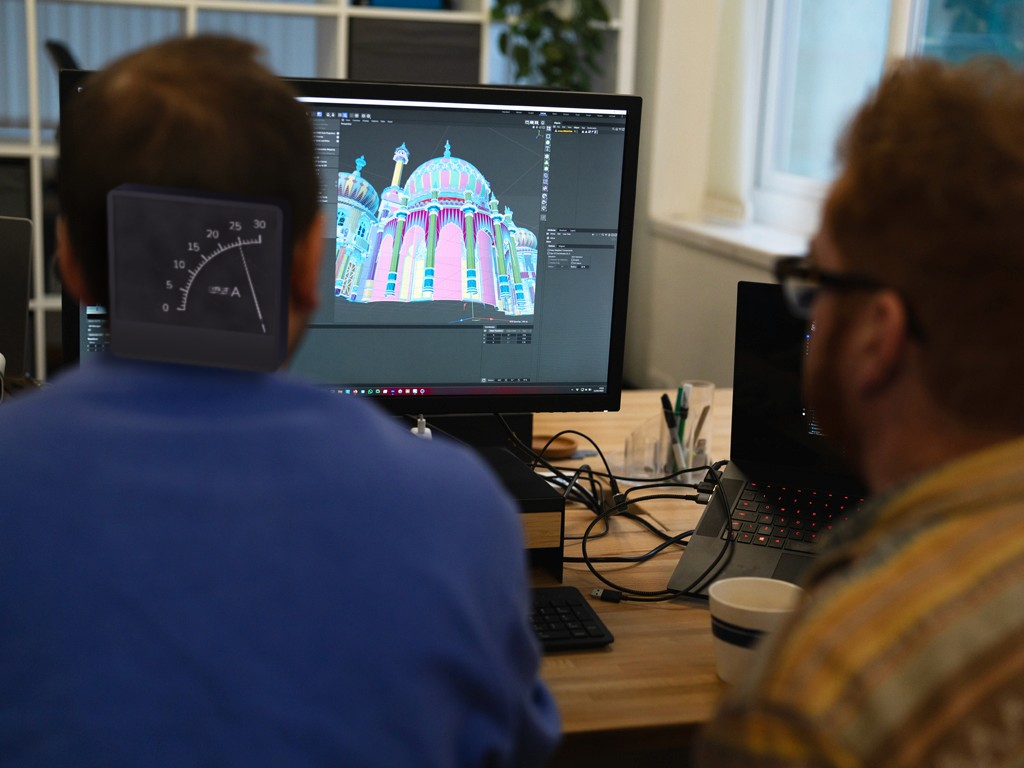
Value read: 25
